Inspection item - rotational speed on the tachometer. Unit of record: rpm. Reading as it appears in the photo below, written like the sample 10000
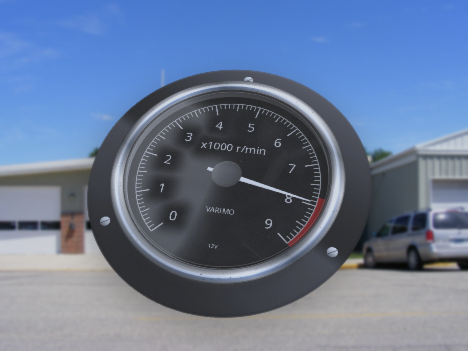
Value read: 8000
